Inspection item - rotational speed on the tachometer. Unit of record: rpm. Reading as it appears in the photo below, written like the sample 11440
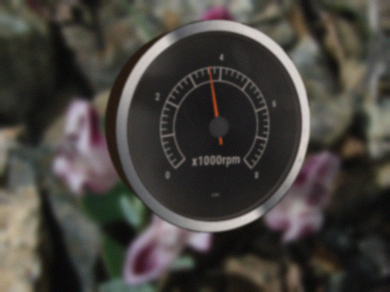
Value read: 3600
